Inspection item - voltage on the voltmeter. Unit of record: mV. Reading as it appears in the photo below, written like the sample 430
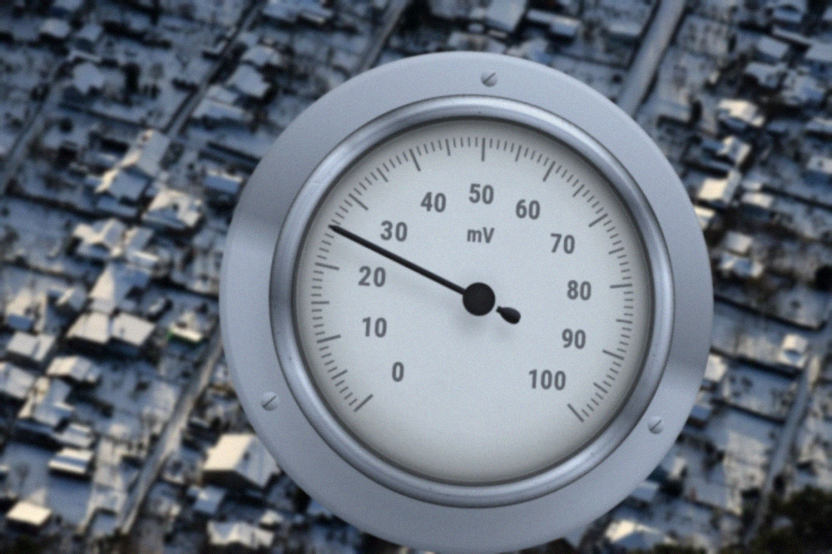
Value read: 25
